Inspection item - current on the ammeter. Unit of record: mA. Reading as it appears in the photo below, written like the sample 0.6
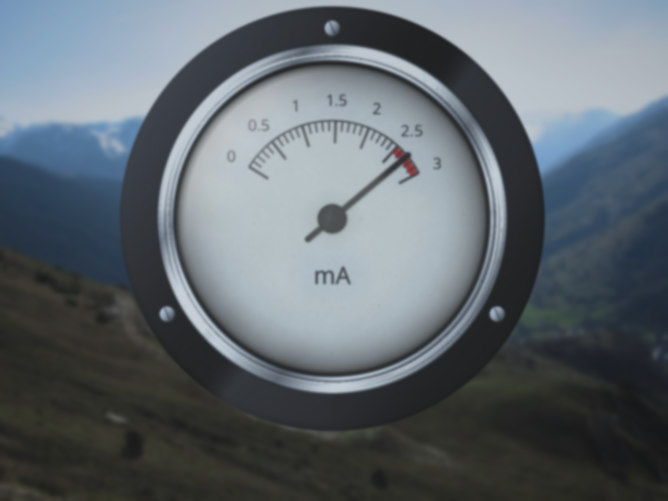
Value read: 2.7
